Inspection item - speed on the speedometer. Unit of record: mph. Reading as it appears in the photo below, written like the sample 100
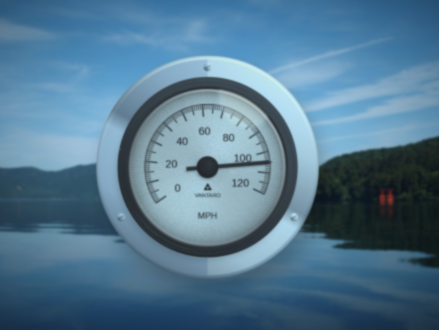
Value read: 105
